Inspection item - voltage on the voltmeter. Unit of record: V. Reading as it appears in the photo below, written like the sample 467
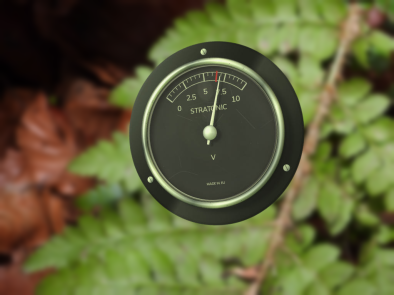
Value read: 7
